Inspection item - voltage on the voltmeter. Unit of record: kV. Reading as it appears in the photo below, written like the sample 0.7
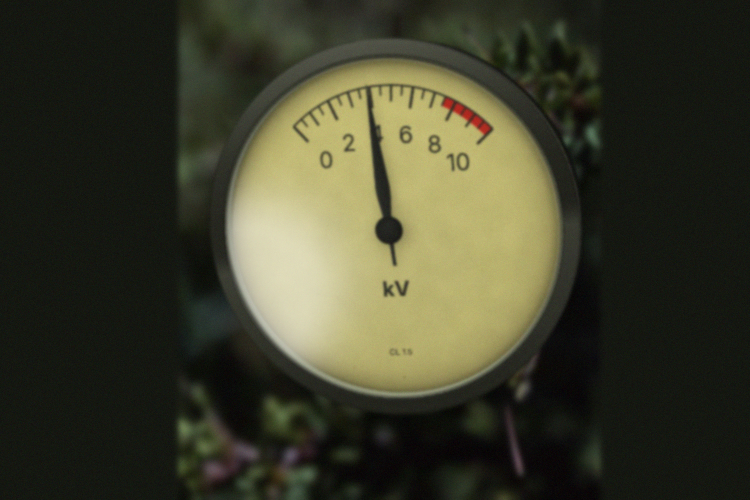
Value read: 4
